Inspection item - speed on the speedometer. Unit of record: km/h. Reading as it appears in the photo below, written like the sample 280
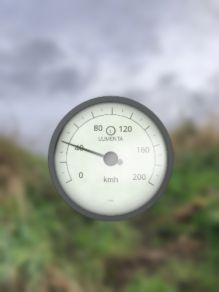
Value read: 40
